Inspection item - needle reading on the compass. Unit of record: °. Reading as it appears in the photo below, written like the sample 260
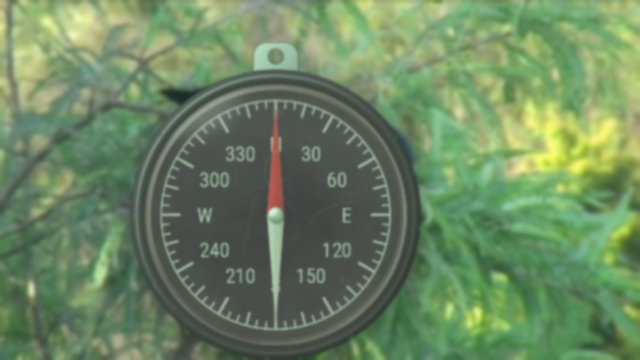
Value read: 0
